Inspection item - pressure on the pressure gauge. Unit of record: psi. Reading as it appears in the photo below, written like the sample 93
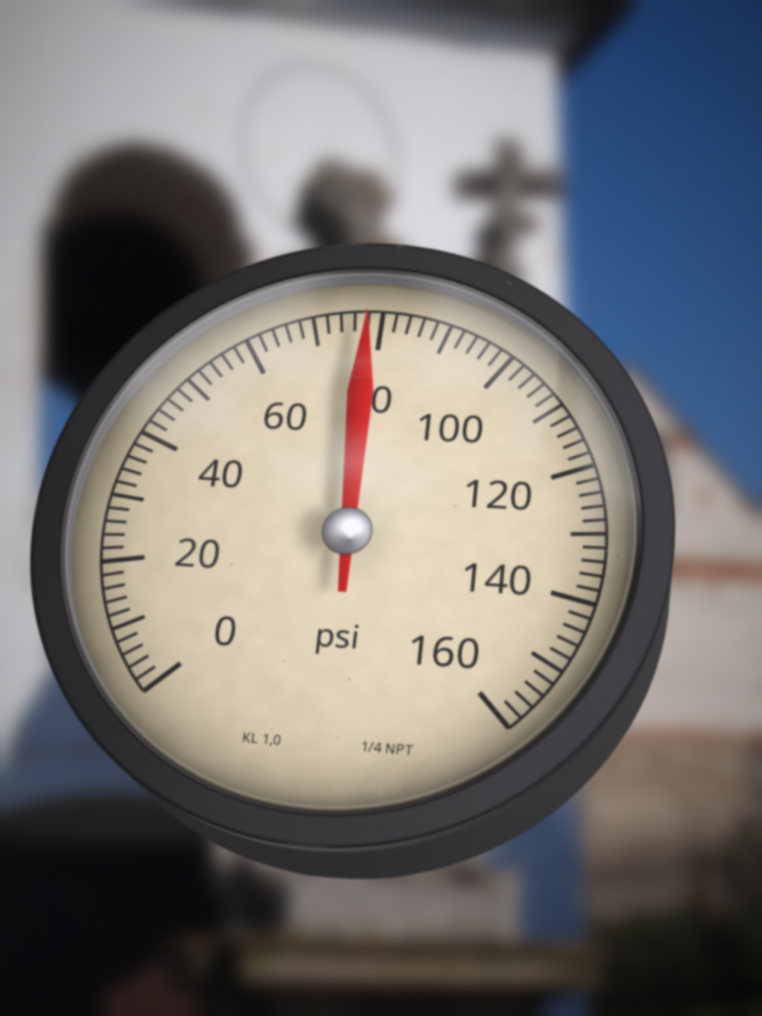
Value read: 78
